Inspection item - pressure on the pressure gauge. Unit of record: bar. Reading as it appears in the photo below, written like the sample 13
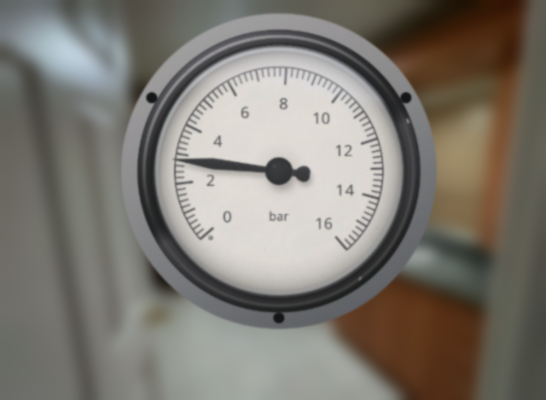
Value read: 2.8
